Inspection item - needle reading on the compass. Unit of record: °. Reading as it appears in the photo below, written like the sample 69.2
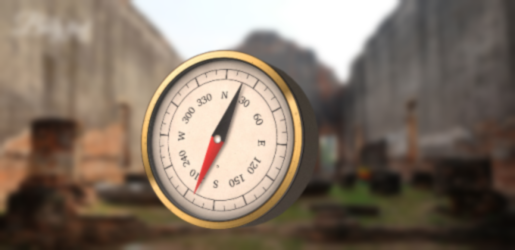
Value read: 200
